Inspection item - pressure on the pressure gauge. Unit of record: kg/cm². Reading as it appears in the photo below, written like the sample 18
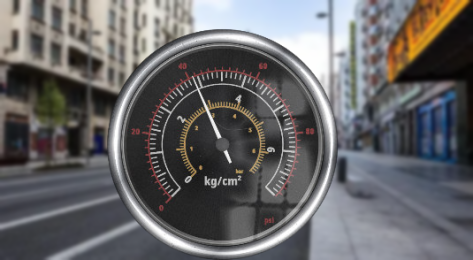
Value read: 2.9
